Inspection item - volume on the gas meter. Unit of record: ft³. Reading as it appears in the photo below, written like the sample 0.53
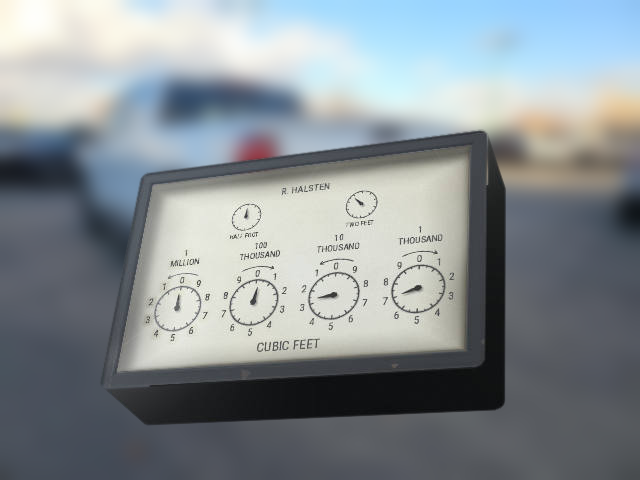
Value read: 2700
